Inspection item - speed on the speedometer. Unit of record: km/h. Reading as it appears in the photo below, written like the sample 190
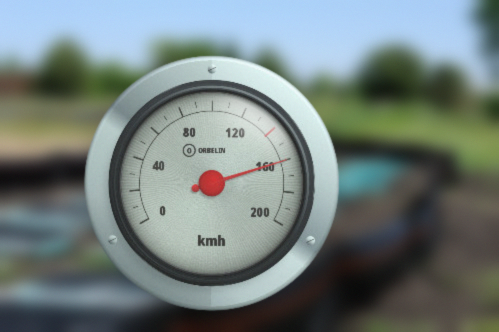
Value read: 160
